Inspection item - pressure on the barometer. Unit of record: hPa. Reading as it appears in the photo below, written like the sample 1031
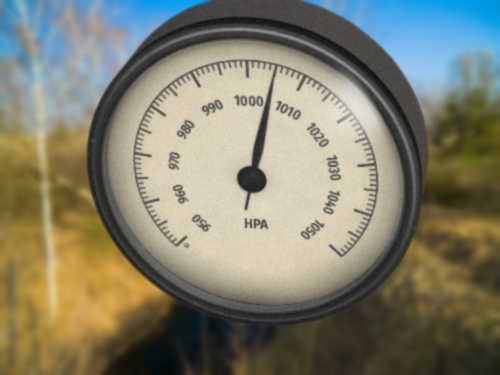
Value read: 1005
